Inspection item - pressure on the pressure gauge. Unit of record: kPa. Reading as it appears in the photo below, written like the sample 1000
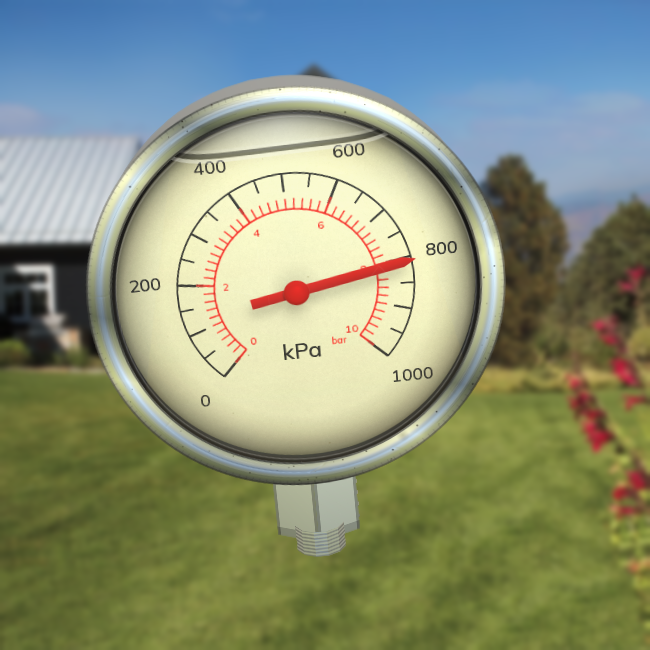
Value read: 800
